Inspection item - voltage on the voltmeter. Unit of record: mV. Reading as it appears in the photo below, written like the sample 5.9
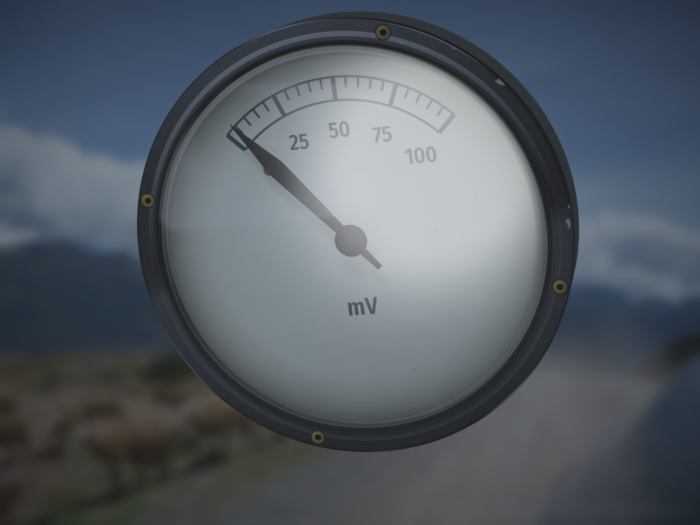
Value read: 5
